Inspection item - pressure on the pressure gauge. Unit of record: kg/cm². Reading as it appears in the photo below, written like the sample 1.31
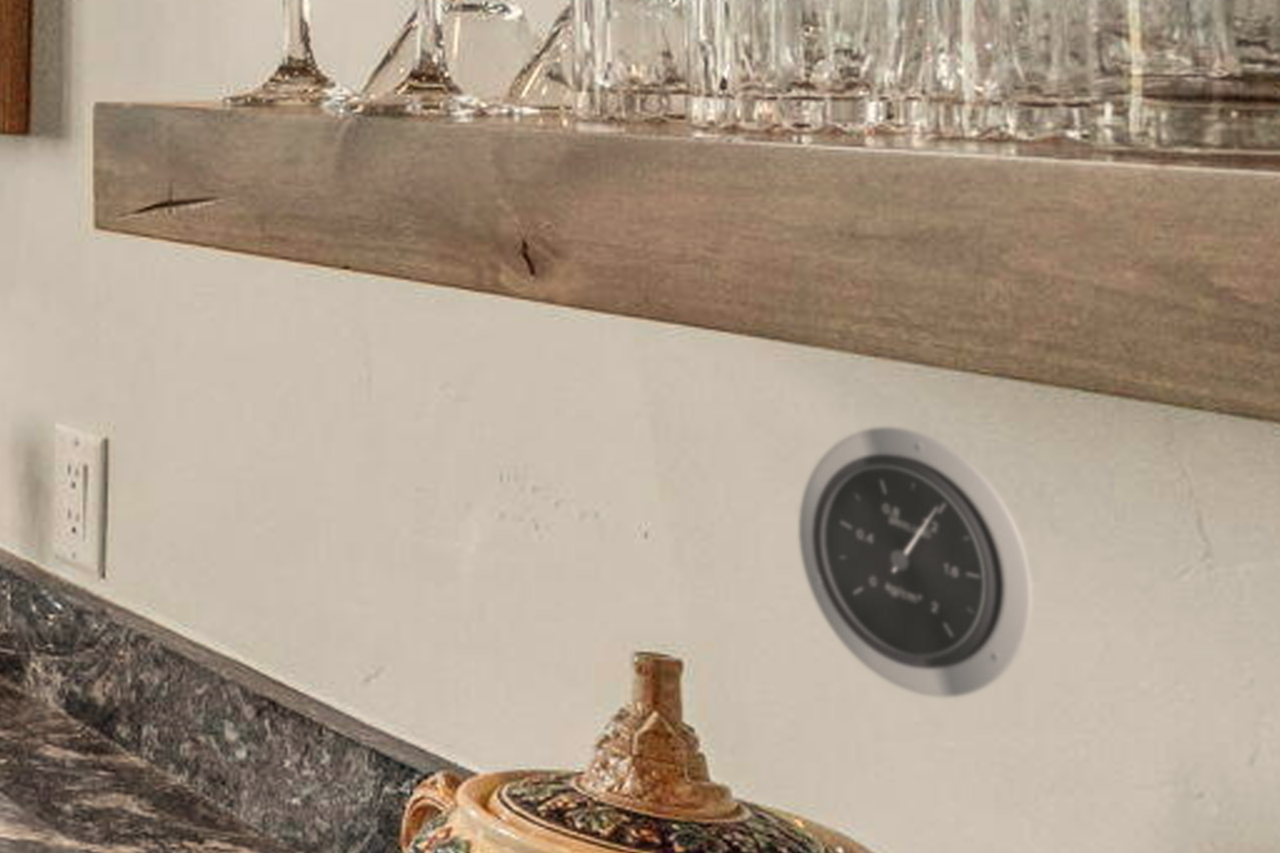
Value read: 1.2
